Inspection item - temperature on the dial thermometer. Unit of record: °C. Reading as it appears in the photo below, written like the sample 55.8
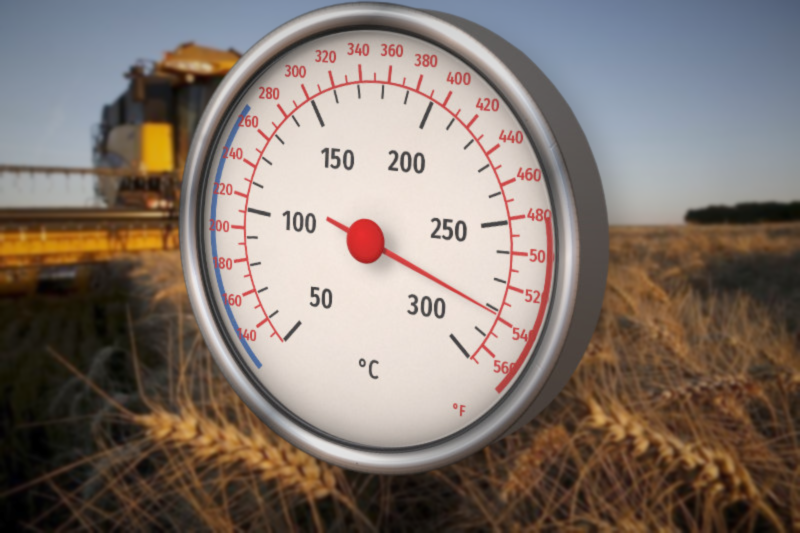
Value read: 280
